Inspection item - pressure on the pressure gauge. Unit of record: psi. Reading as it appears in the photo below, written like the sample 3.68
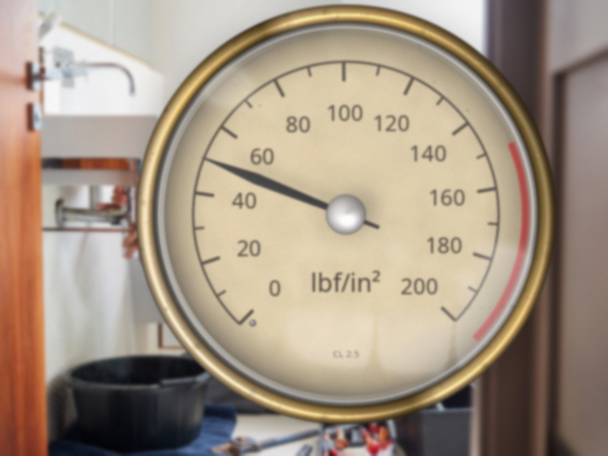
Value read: 50
